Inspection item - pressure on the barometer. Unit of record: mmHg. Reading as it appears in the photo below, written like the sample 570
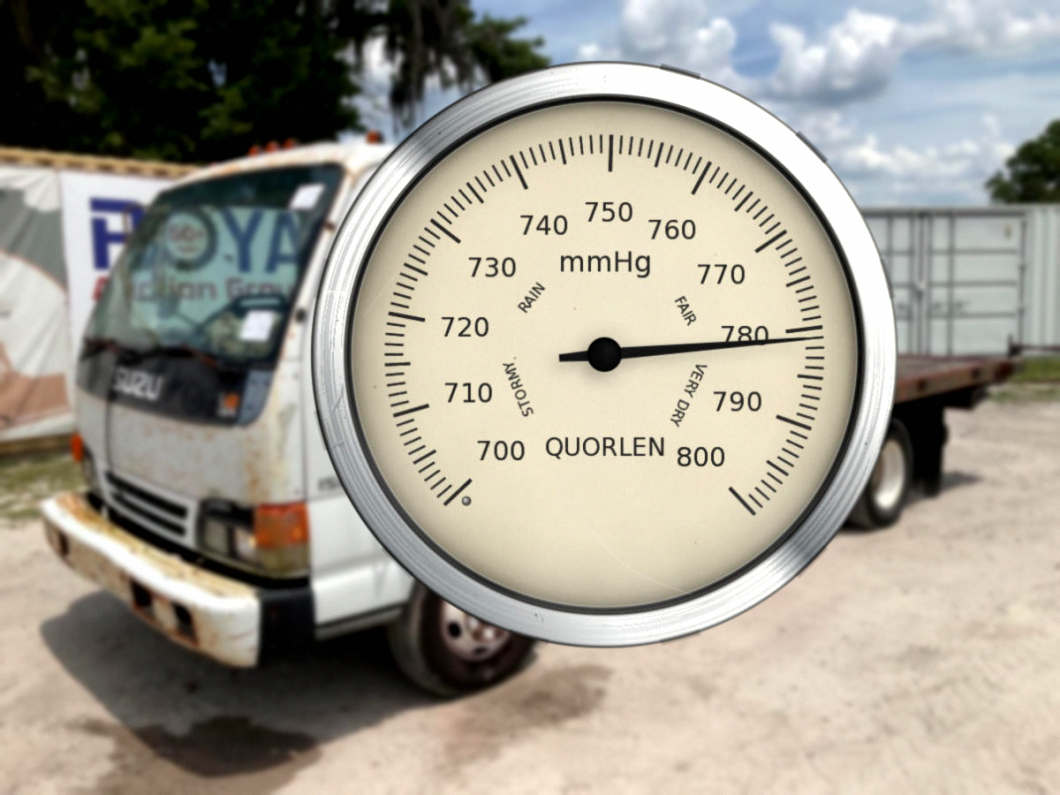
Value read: 781
